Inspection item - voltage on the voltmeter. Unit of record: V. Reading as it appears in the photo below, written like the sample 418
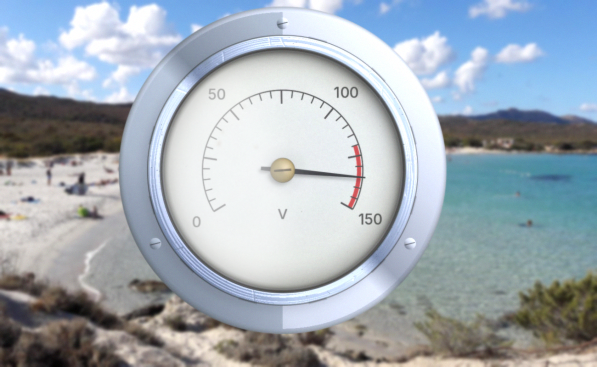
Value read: 135
